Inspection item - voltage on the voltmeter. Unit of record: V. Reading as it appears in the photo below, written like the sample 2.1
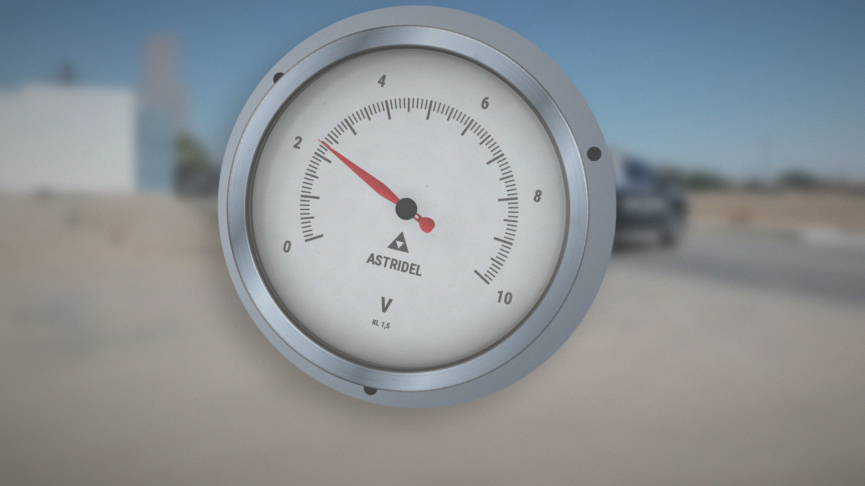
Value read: 2.3
